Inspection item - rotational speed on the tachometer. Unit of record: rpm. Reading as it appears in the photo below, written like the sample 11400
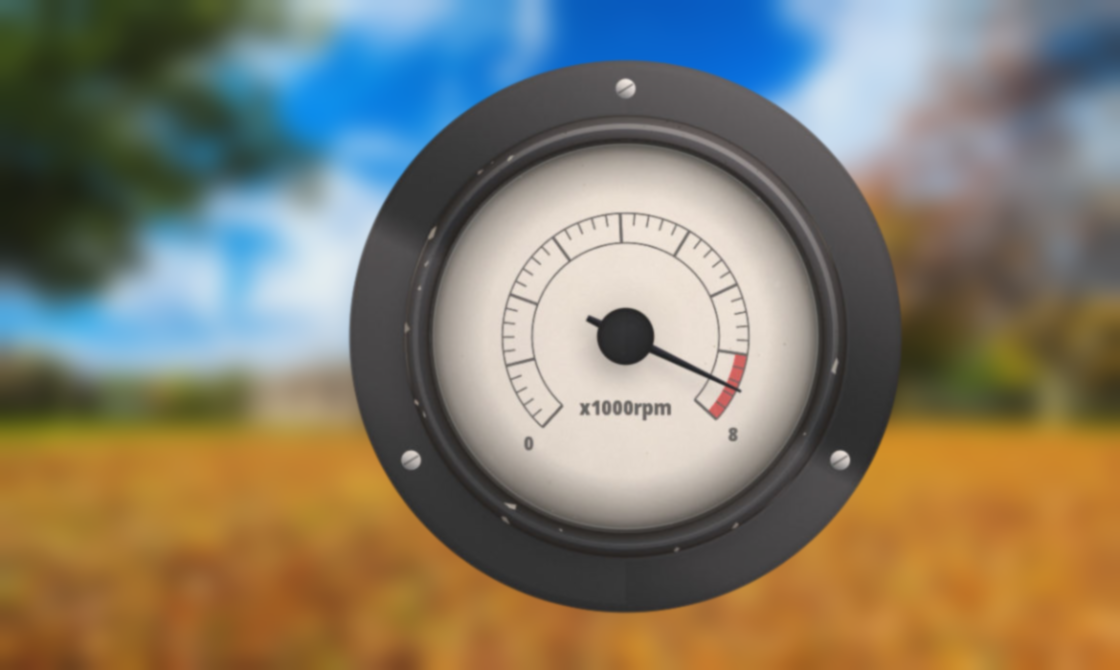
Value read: 7500
